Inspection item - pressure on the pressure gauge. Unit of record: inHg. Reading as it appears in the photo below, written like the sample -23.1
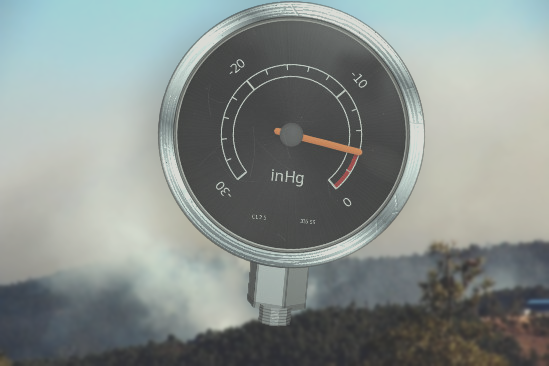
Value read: -4
